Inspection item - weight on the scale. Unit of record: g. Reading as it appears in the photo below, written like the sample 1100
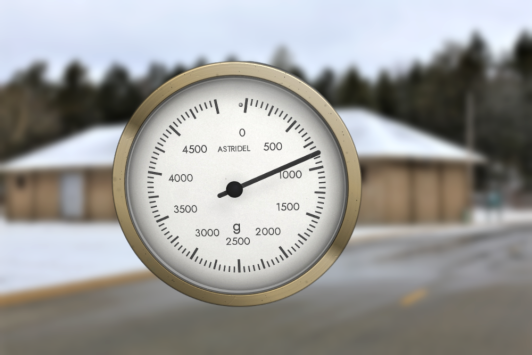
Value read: 850
